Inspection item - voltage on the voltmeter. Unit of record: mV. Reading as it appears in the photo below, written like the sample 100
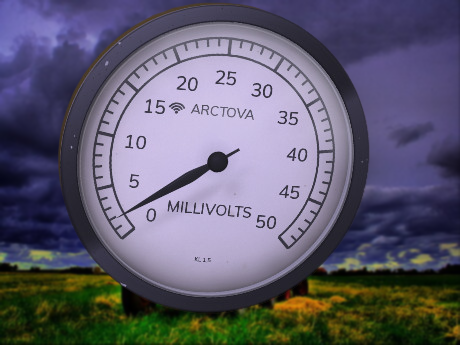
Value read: 2
